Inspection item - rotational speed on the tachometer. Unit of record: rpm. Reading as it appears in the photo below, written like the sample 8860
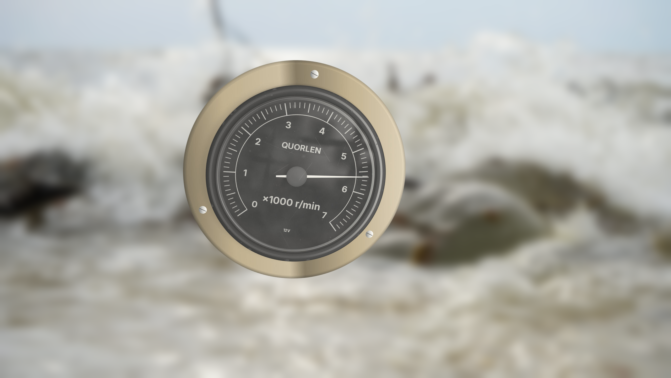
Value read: 5600
